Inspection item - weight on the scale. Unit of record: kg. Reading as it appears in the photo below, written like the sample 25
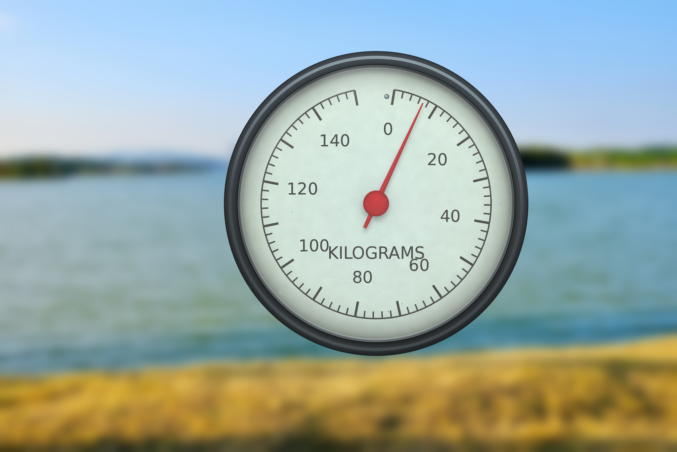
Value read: 7
